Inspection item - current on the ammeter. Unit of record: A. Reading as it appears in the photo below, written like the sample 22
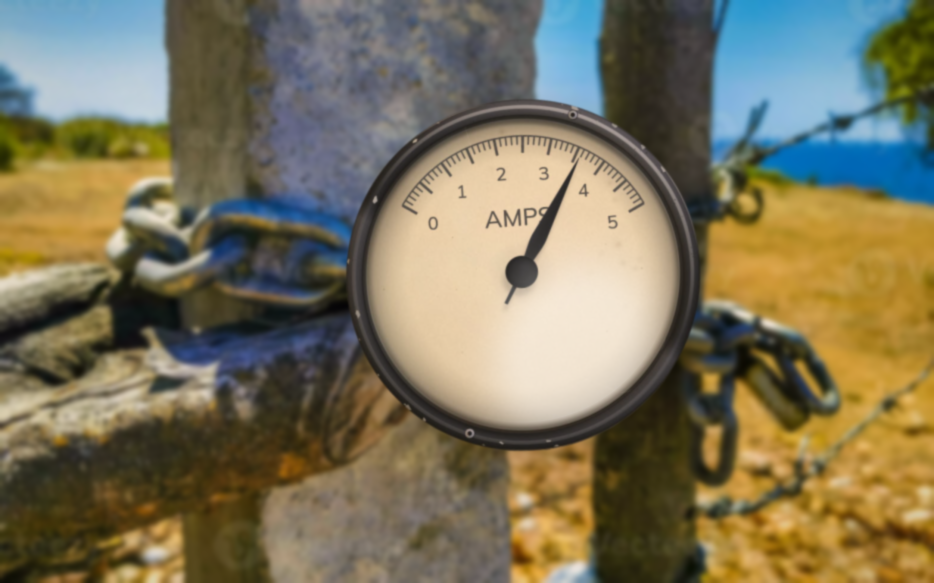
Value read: 3.6
